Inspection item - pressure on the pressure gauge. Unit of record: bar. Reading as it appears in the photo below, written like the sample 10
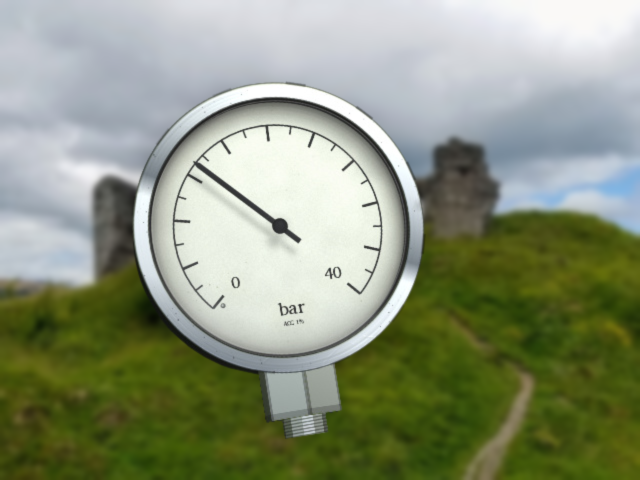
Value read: 13
